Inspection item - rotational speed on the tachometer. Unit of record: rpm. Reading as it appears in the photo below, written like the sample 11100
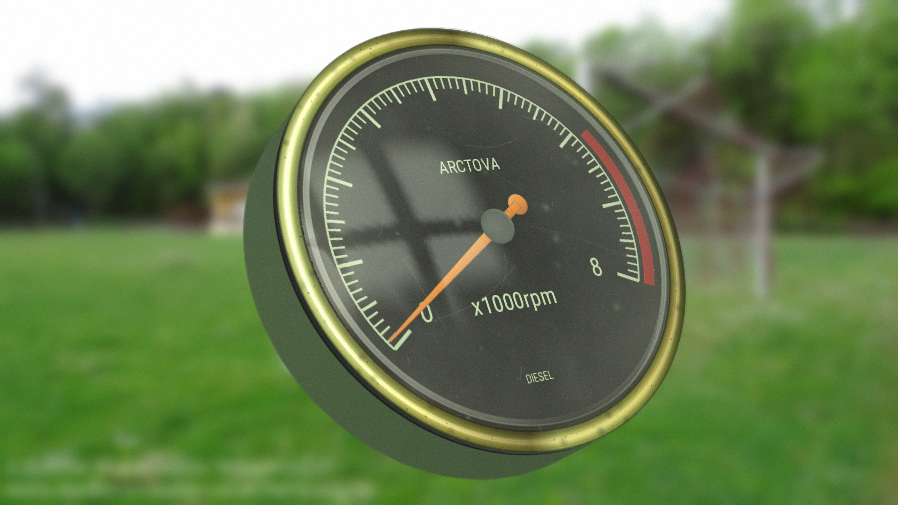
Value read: 100
